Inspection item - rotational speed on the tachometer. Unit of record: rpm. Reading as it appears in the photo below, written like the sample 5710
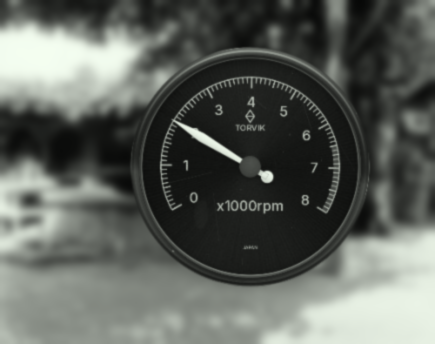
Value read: 2000
